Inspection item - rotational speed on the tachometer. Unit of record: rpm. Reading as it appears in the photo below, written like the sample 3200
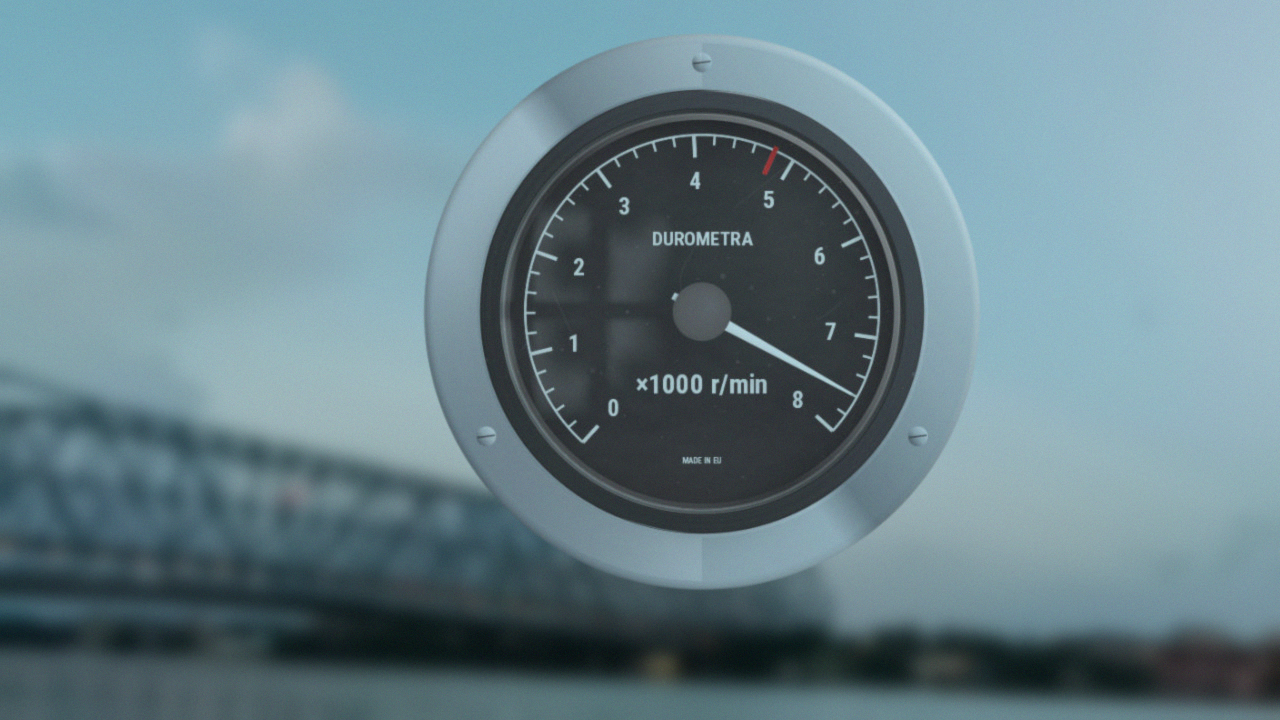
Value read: 7600
